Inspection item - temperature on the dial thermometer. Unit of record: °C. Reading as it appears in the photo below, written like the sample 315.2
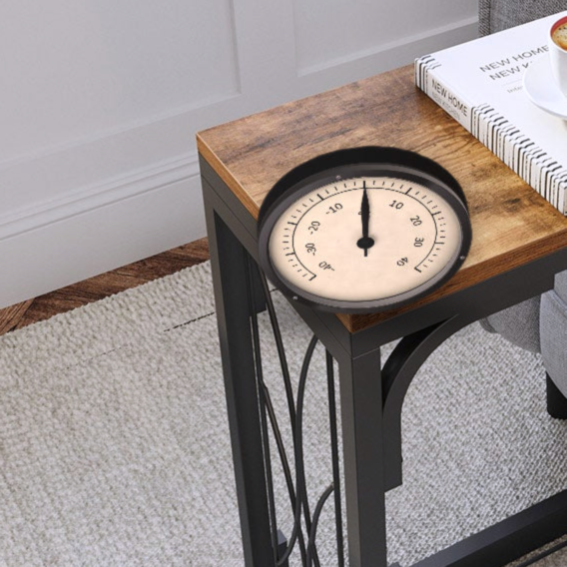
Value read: 0
